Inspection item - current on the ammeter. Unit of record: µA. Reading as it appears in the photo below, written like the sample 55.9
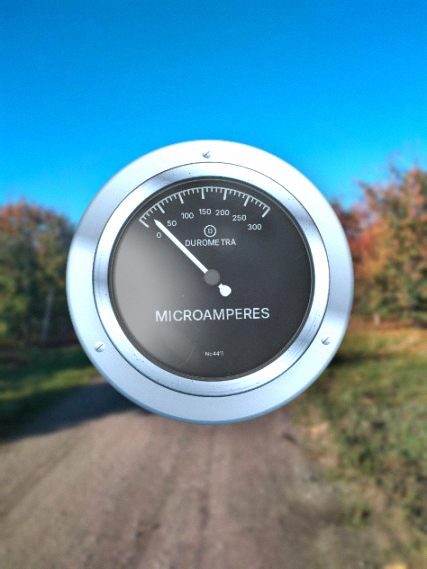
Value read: 20
